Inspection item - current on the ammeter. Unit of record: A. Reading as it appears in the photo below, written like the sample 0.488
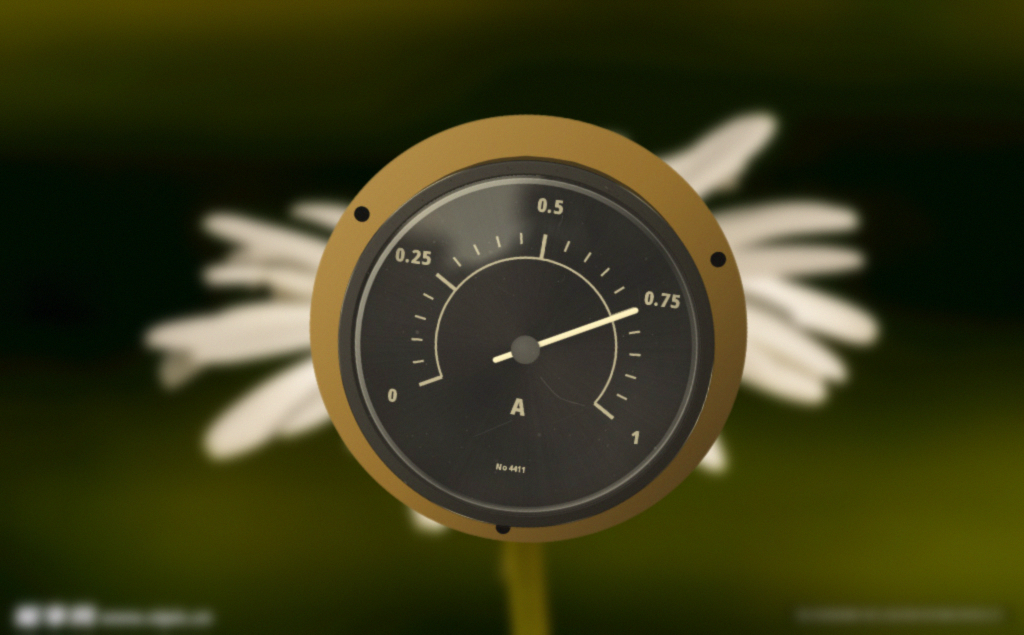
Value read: 0.75
